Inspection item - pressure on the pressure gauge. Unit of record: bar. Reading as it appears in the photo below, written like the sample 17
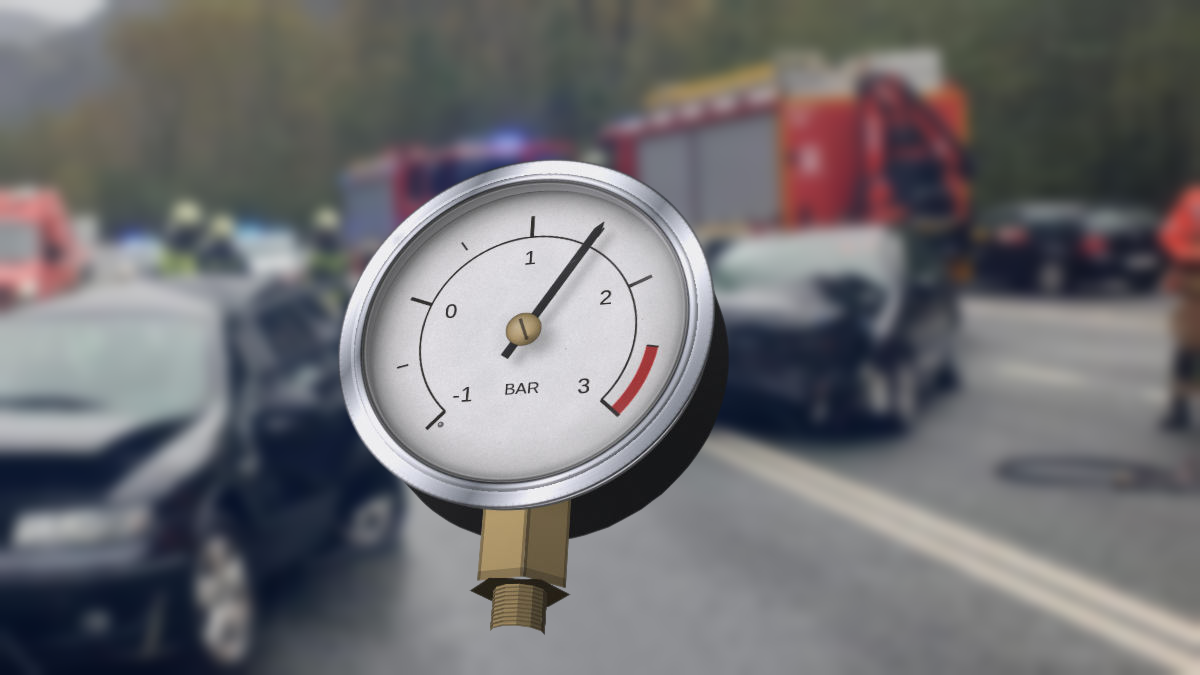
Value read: 1.5
